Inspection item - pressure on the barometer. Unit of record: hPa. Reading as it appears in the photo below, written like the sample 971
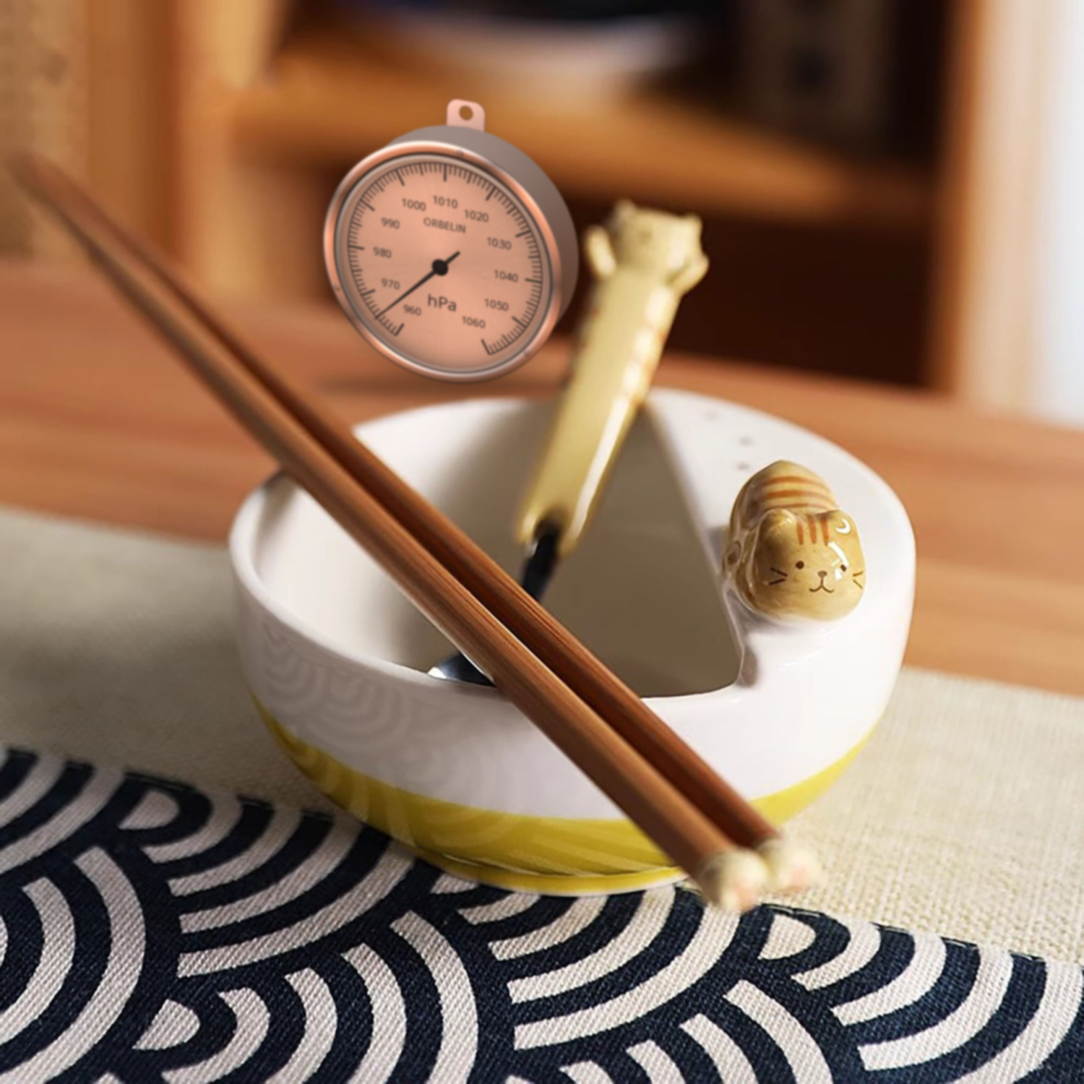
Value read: 965
